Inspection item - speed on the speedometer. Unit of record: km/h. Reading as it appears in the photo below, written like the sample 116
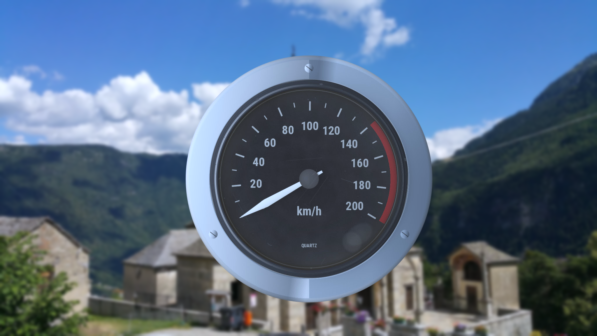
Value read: 0
